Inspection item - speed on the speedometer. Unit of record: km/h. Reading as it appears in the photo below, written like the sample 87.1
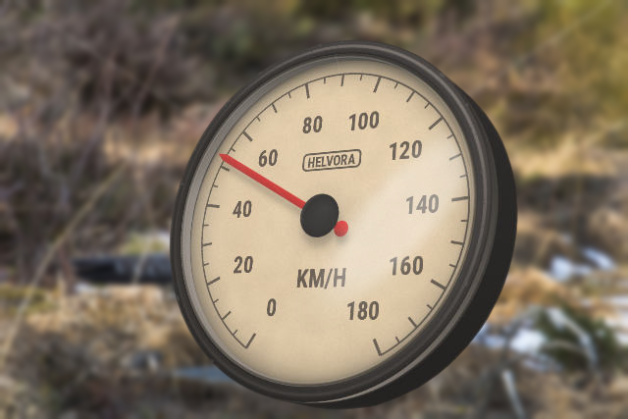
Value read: 52.5
